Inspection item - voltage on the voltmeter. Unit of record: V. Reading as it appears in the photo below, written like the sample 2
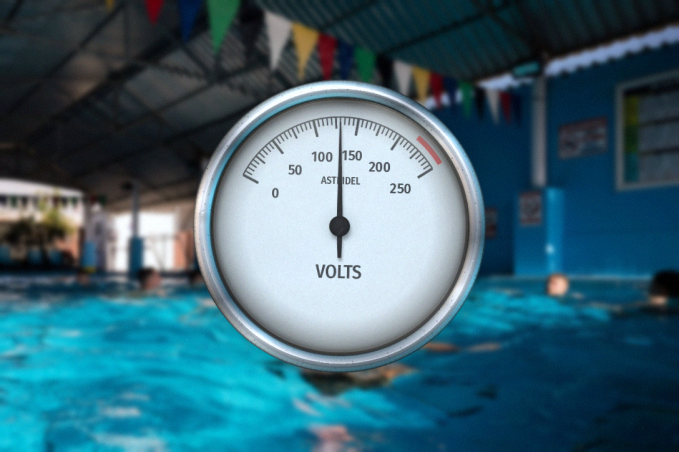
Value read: 130
